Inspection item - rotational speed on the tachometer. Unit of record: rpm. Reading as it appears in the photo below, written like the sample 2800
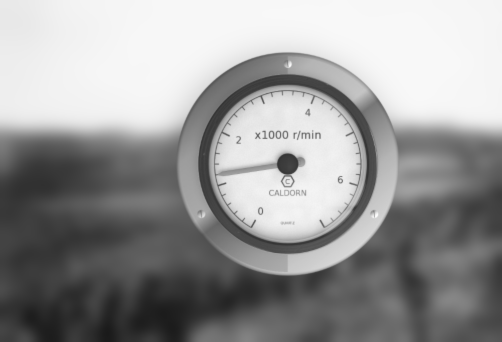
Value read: 1200
